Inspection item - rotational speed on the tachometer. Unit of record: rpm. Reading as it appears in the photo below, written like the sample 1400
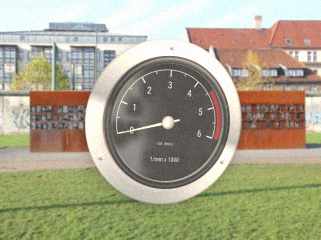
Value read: 0
